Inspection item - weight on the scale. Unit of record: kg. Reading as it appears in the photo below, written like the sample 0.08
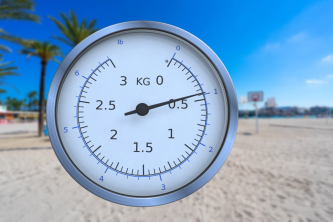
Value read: 0.45
